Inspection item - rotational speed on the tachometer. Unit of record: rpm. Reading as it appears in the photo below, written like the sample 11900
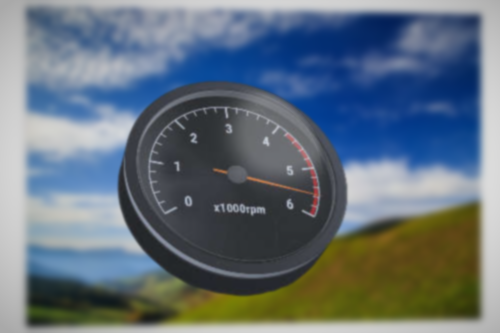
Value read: 5600
